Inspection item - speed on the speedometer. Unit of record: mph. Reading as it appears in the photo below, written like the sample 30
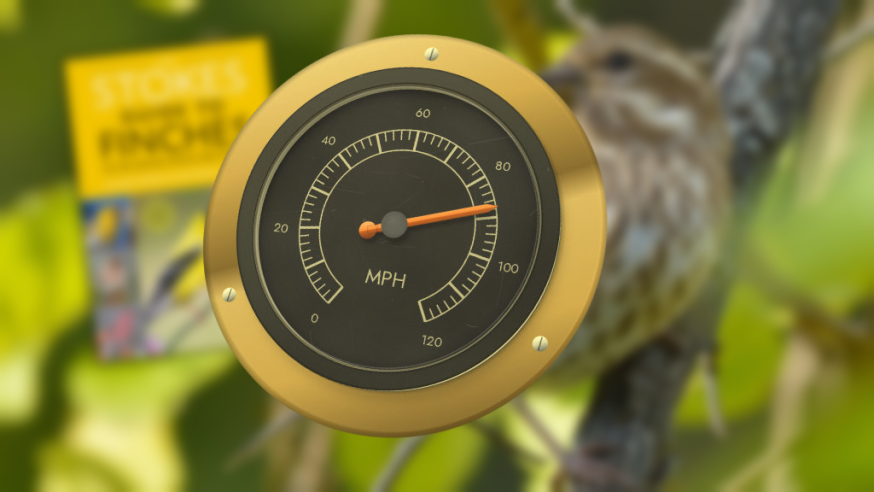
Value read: 88
